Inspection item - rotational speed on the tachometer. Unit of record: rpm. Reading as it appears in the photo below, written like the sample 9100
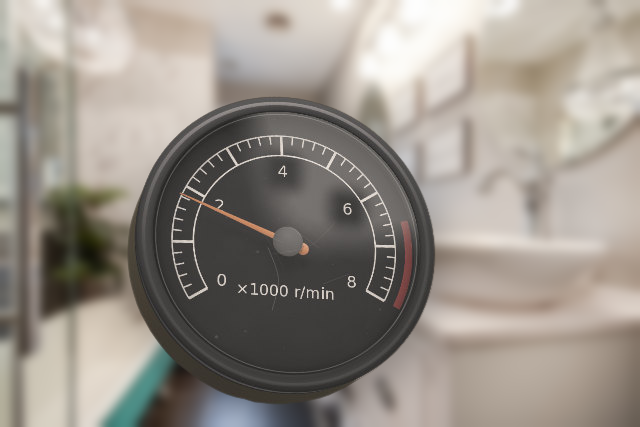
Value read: 1800
